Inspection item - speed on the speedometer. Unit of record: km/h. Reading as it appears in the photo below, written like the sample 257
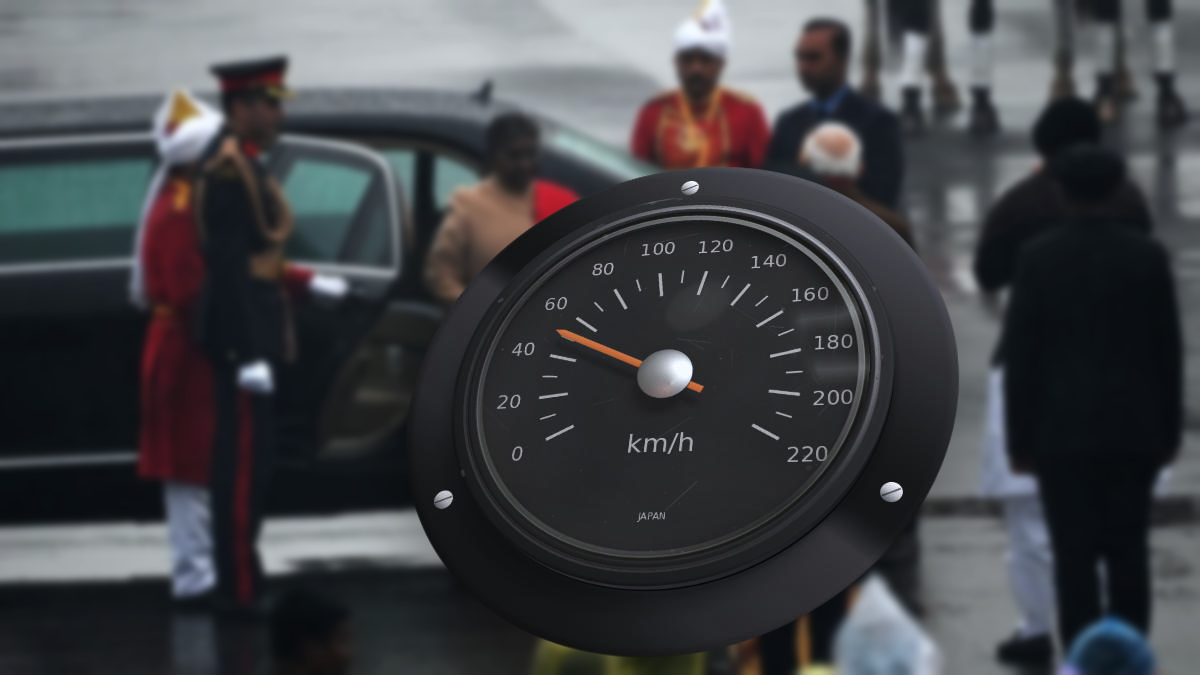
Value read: 50
